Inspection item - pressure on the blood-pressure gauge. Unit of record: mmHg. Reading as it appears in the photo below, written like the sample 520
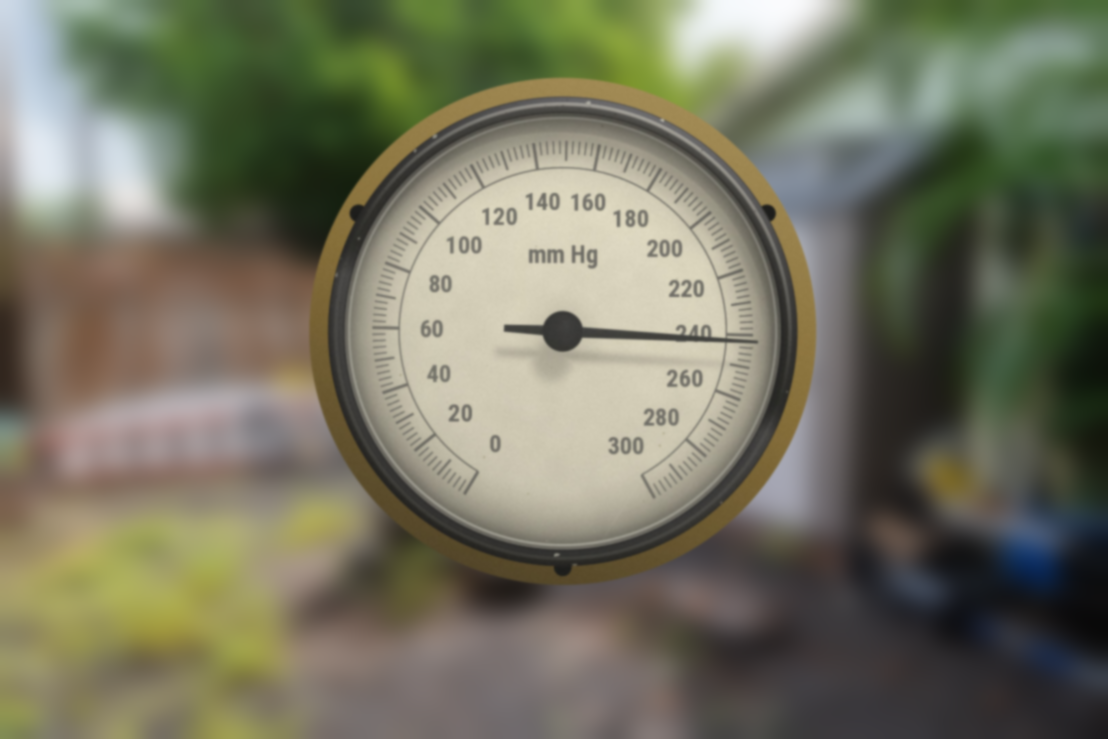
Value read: 242
